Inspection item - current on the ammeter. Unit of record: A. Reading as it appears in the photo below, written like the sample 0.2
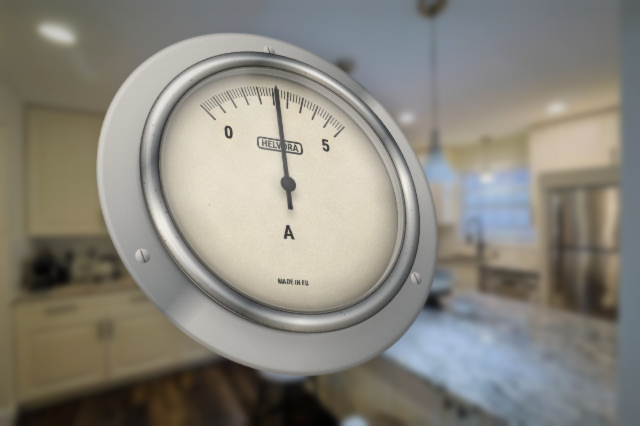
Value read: 2.5
